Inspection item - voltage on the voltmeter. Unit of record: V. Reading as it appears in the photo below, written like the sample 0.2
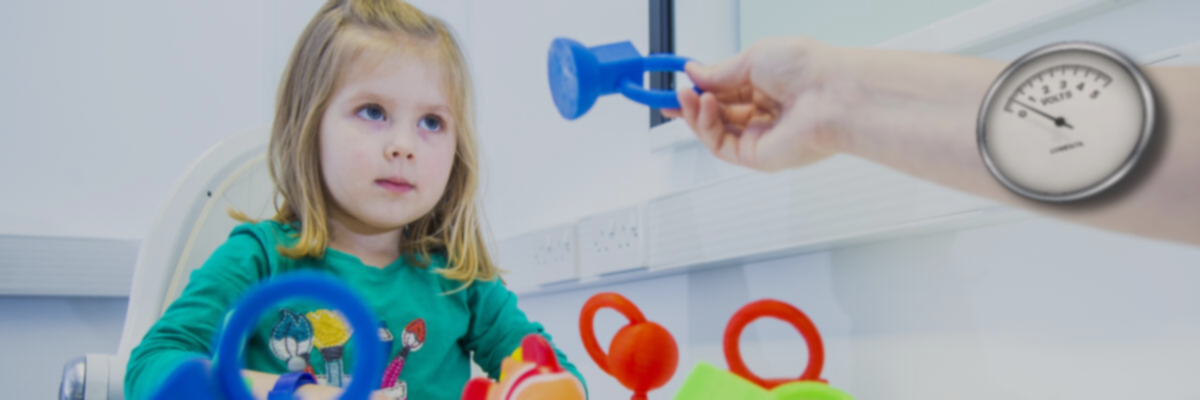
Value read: 0.5
